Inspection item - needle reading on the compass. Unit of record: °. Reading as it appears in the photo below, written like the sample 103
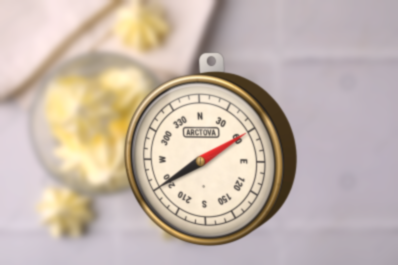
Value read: 60
